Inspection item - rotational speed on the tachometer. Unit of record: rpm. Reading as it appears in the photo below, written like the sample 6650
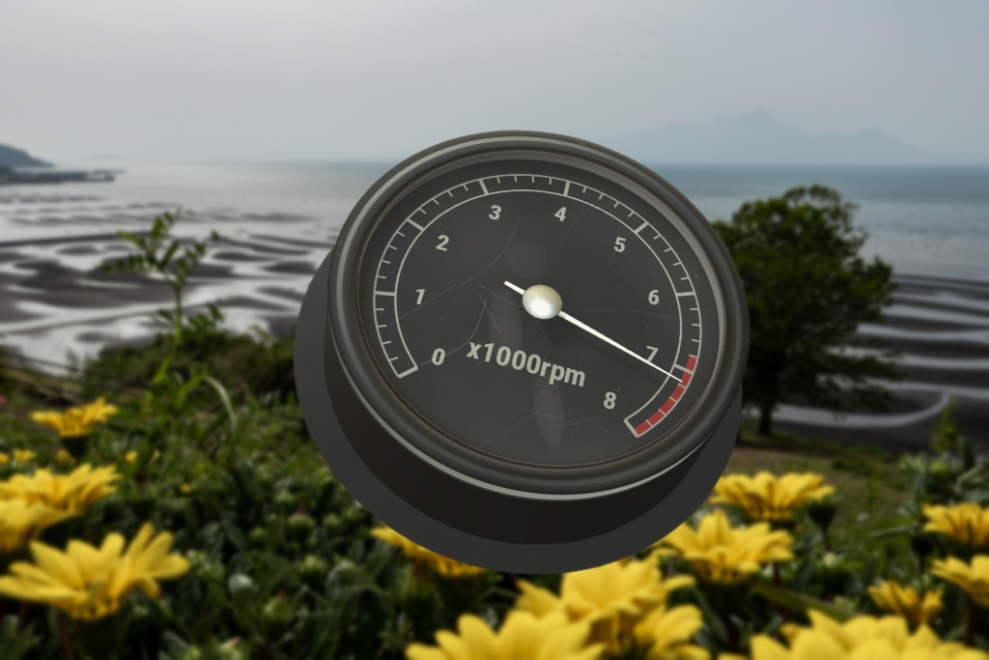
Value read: 7200
